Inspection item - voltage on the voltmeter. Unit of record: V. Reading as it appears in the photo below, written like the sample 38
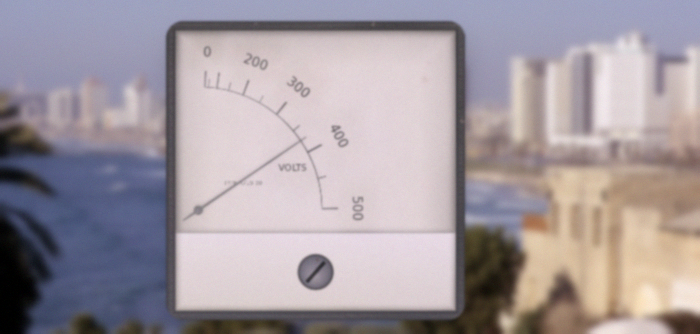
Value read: 375
